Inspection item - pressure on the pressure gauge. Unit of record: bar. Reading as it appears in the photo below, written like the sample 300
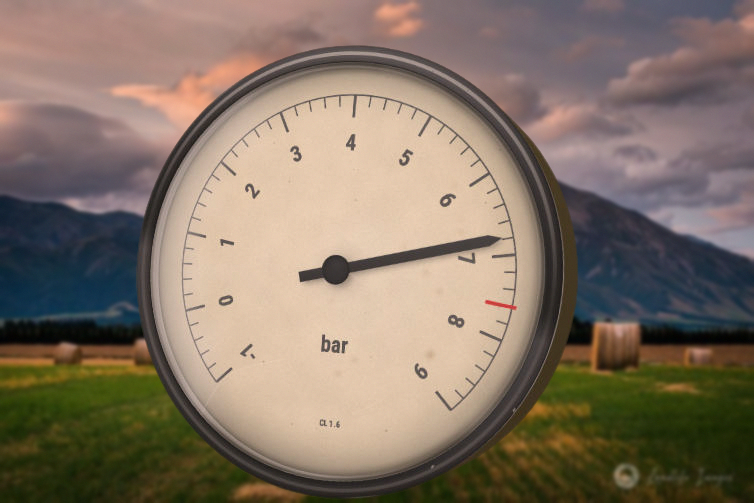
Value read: 6.8
